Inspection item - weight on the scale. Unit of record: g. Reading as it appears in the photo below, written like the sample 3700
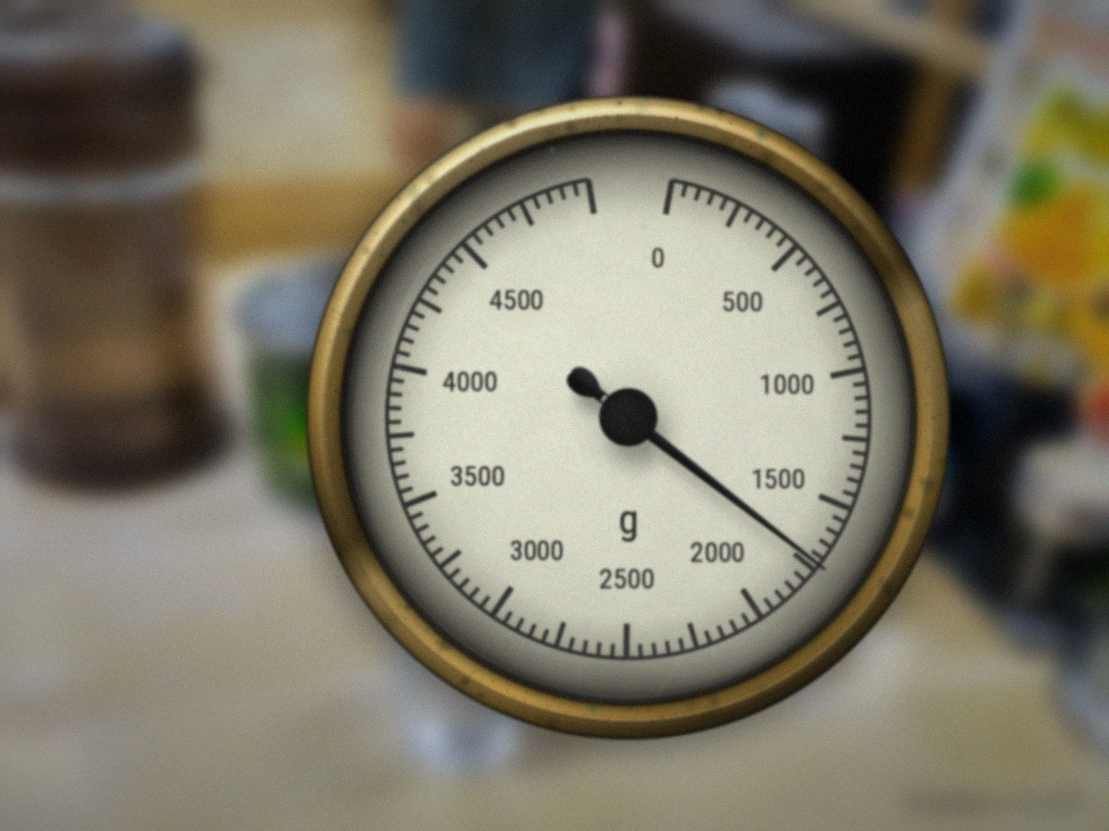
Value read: 1725
